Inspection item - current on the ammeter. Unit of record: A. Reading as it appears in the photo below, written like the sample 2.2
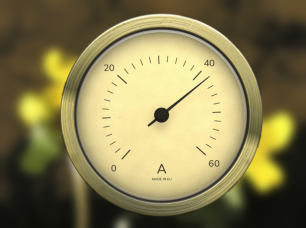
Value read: 42
